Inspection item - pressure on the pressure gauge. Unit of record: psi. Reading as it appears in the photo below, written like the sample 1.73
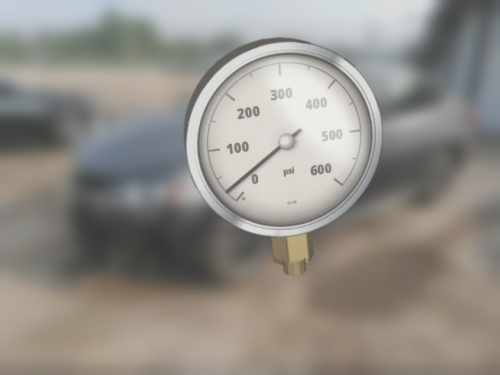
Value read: 25
